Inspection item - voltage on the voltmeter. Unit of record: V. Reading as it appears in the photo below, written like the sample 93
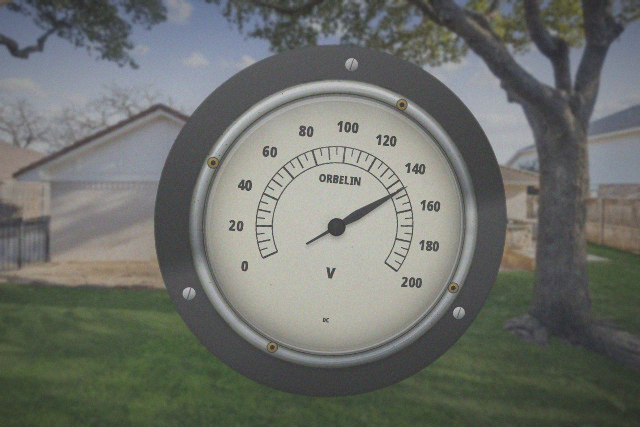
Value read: 145
